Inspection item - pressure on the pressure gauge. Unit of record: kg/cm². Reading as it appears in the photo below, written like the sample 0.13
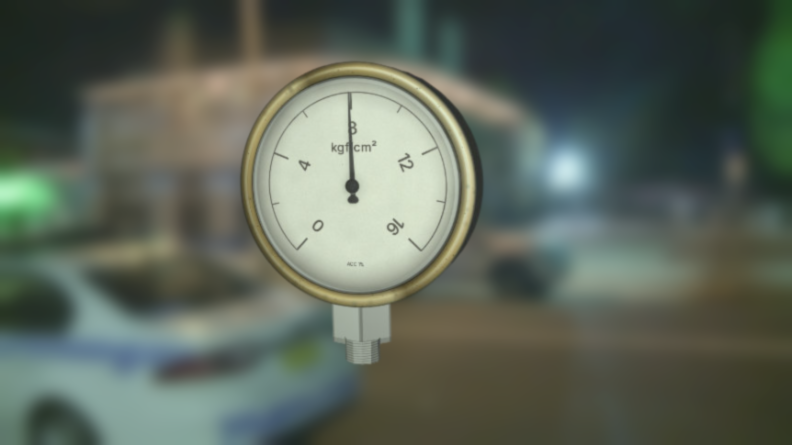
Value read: 8
